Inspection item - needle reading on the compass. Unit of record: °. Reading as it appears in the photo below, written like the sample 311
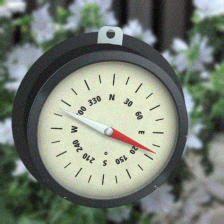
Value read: 112.5
